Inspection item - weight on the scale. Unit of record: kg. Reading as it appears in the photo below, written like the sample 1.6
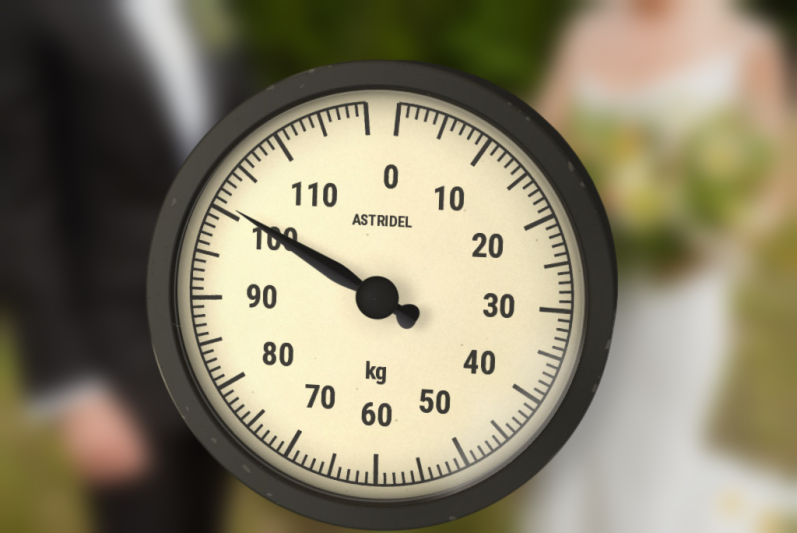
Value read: 101
